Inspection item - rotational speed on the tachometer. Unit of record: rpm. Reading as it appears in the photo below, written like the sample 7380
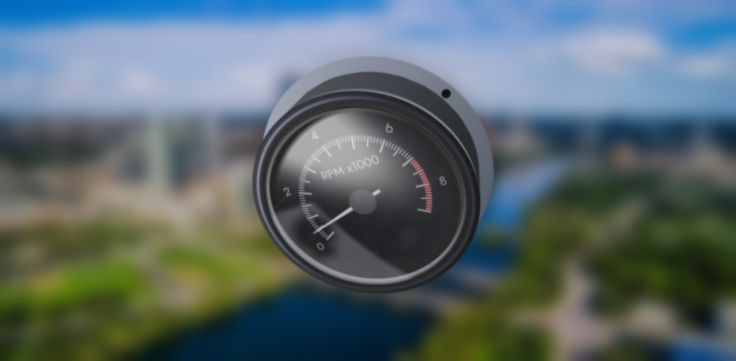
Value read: 500
